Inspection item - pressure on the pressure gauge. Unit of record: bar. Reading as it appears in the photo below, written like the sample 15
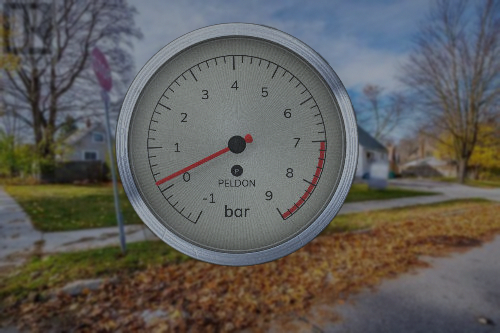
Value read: 0.2
